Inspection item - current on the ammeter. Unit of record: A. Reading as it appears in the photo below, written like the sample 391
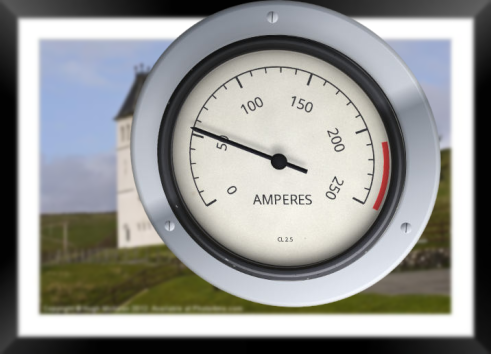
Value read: 55
